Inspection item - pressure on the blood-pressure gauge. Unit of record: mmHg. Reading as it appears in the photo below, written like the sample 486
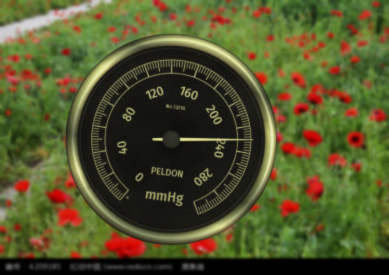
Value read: 230
